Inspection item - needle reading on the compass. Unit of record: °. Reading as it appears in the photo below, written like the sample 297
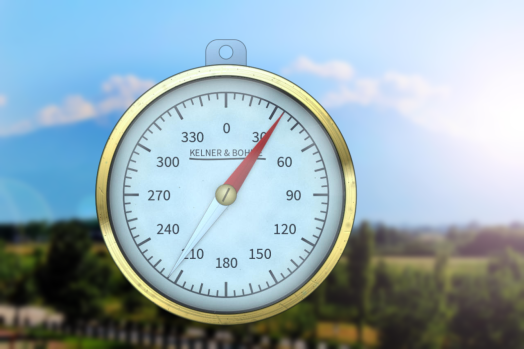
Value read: 35
